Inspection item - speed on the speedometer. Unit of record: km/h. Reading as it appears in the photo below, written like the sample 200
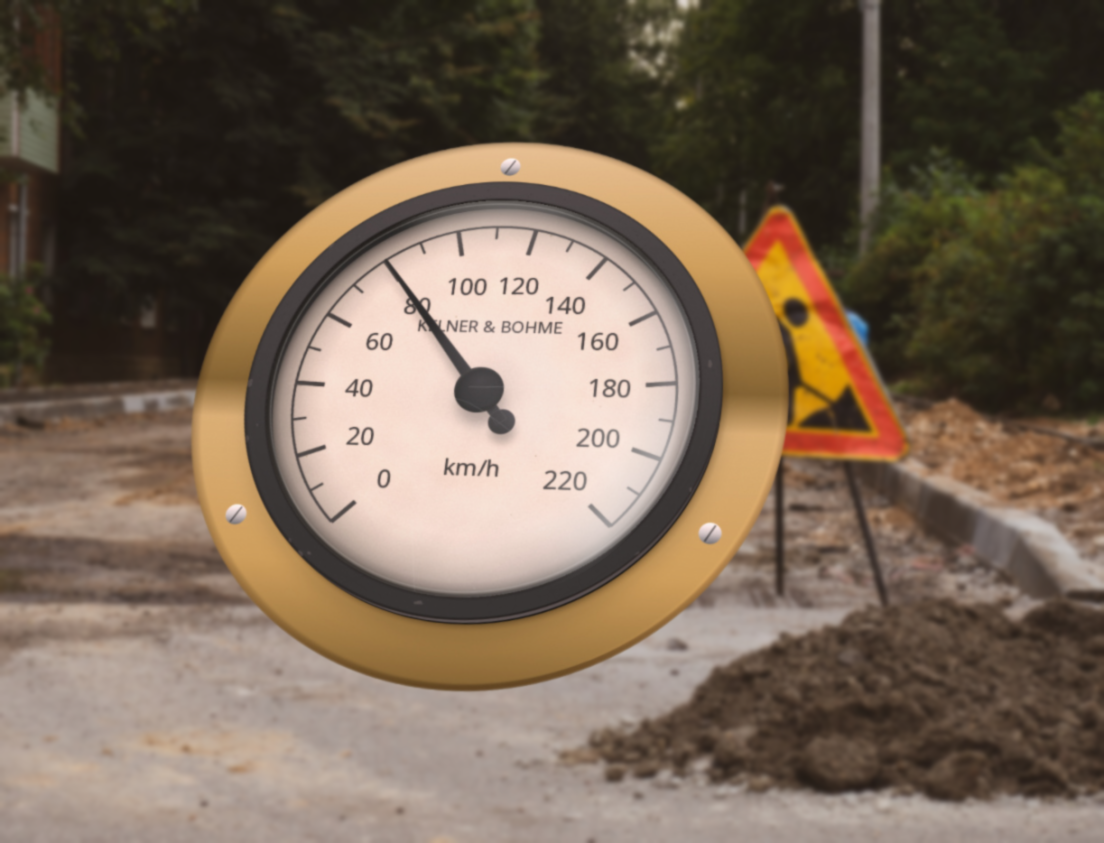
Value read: 80
